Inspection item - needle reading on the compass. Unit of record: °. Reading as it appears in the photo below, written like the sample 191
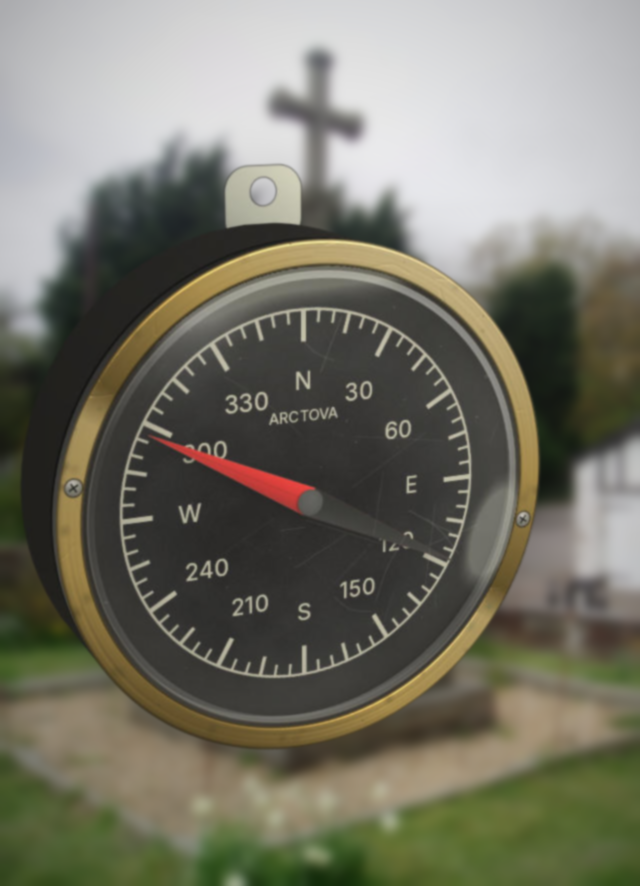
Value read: 297.5
